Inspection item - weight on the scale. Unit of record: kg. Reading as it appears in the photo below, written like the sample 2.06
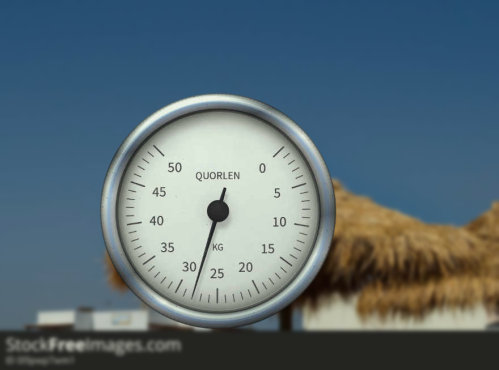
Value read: 28
